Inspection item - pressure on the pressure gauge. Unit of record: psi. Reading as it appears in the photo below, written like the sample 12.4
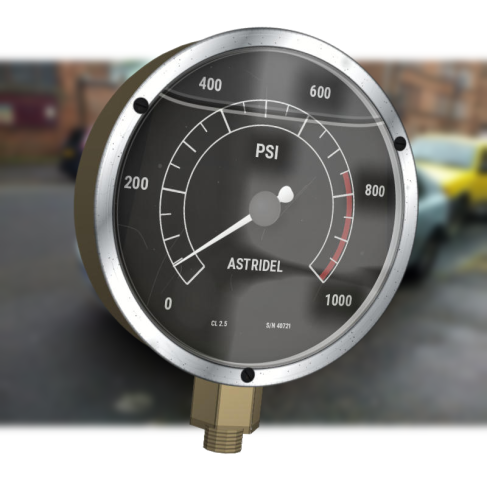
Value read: 50
